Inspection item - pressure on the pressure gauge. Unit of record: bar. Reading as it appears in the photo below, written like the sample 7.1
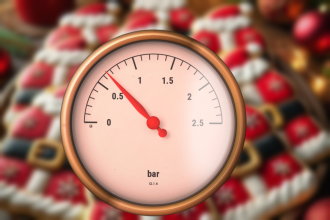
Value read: 0.65
